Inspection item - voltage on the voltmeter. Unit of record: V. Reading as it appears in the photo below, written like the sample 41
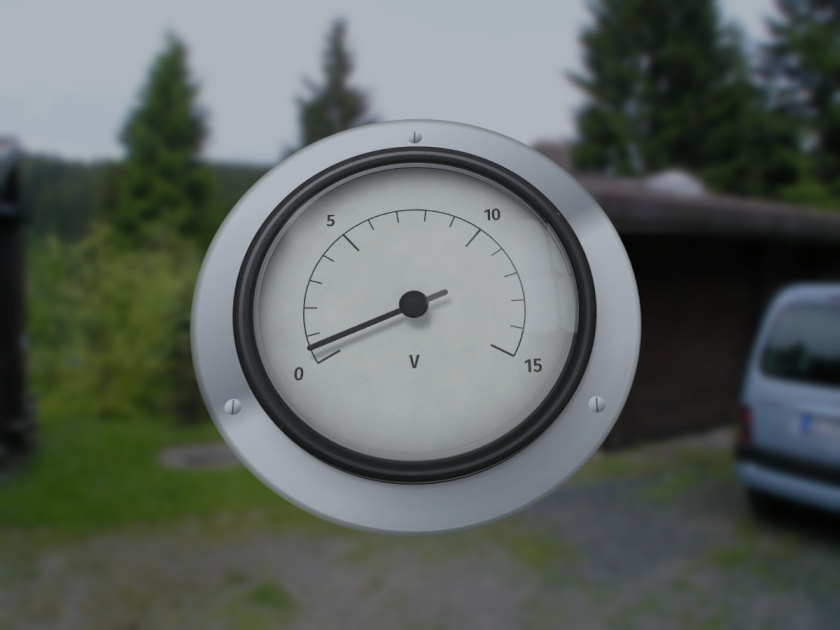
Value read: 0.5
